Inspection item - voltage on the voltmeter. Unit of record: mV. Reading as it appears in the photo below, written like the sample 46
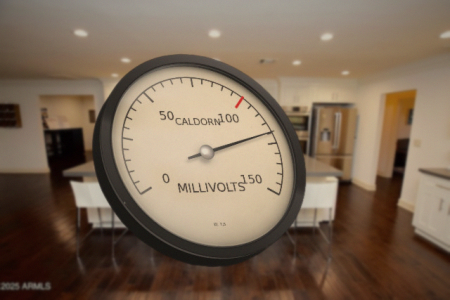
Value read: 120
